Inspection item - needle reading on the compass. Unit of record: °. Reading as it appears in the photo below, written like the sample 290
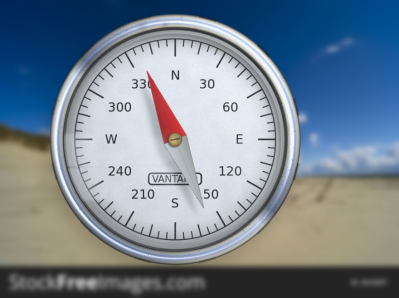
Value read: 337.5
